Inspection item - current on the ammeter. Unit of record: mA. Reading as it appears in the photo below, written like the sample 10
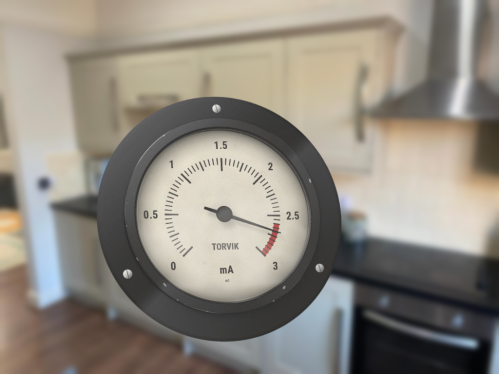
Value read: 2.7
